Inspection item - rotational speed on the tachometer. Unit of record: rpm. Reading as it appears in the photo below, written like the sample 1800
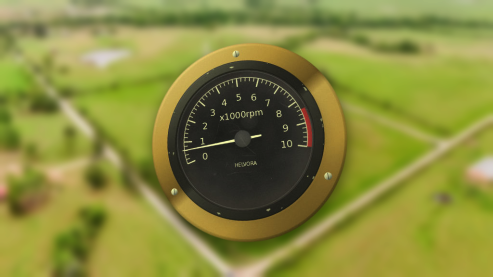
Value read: 600
